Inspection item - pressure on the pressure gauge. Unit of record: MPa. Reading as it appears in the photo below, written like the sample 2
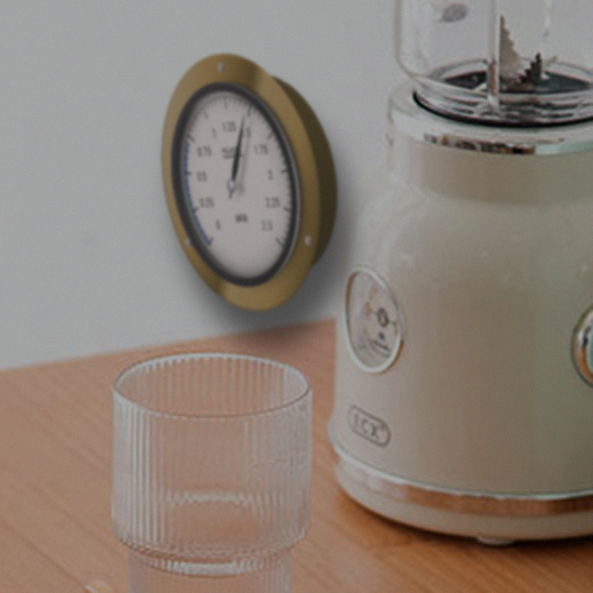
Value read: 1.5
